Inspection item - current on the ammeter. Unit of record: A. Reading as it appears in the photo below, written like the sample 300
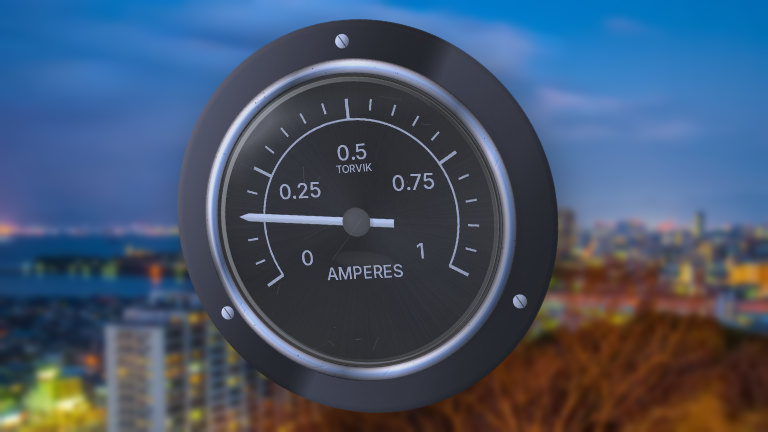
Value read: 0.15
